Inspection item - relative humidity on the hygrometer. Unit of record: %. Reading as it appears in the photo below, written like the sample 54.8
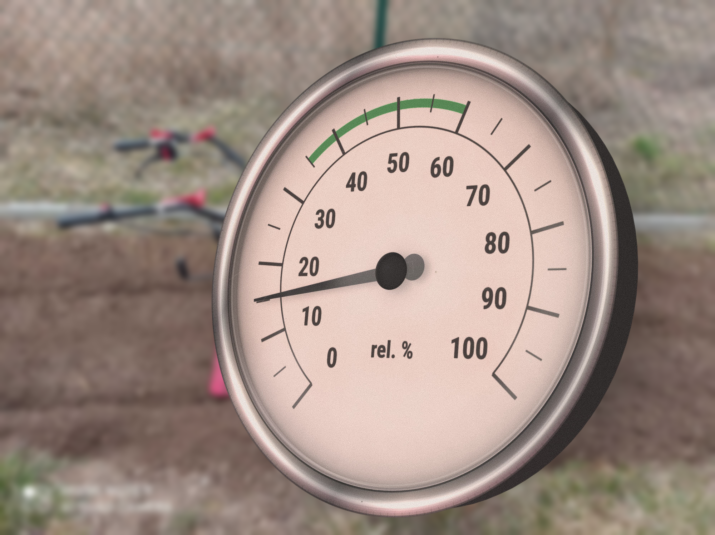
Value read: 15
